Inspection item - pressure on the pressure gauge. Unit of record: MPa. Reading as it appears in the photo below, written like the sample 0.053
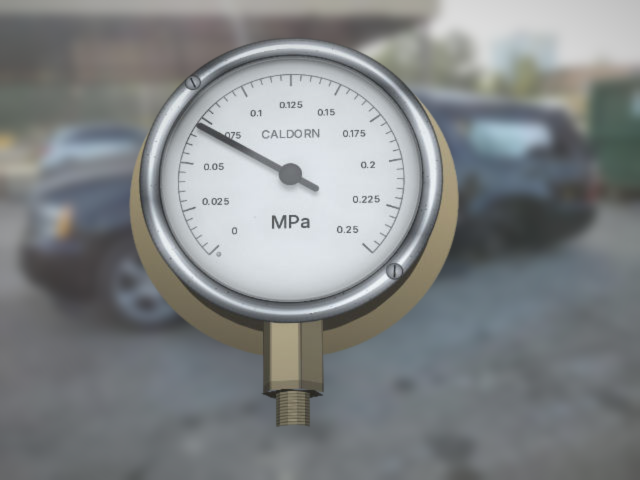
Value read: 0.07
